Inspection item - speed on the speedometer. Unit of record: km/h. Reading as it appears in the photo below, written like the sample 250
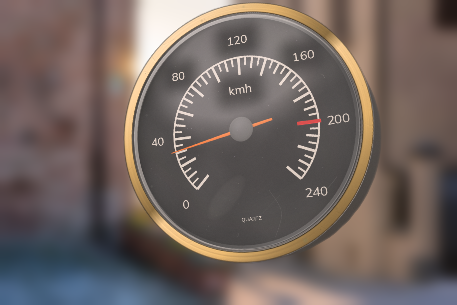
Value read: 30
